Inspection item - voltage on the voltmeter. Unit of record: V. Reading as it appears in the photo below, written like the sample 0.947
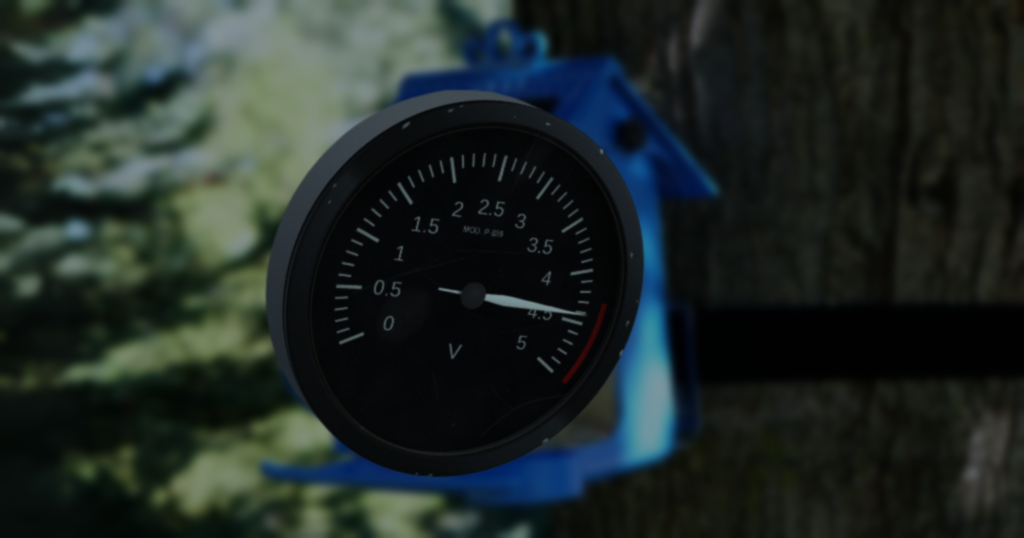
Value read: 4.4
